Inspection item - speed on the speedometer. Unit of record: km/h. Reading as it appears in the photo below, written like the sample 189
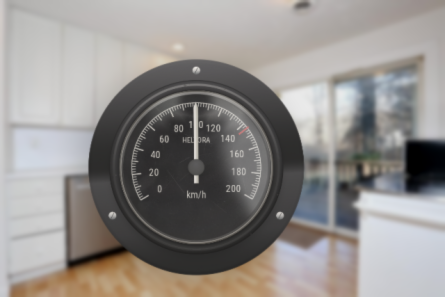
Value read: 100
